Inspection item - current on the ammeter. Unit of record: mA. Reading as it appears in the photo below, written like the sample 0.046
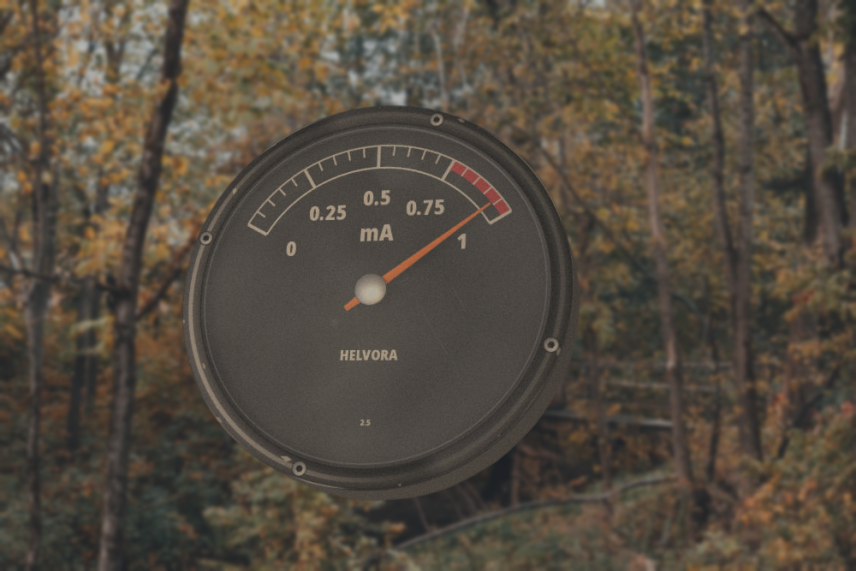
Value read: 0.95
